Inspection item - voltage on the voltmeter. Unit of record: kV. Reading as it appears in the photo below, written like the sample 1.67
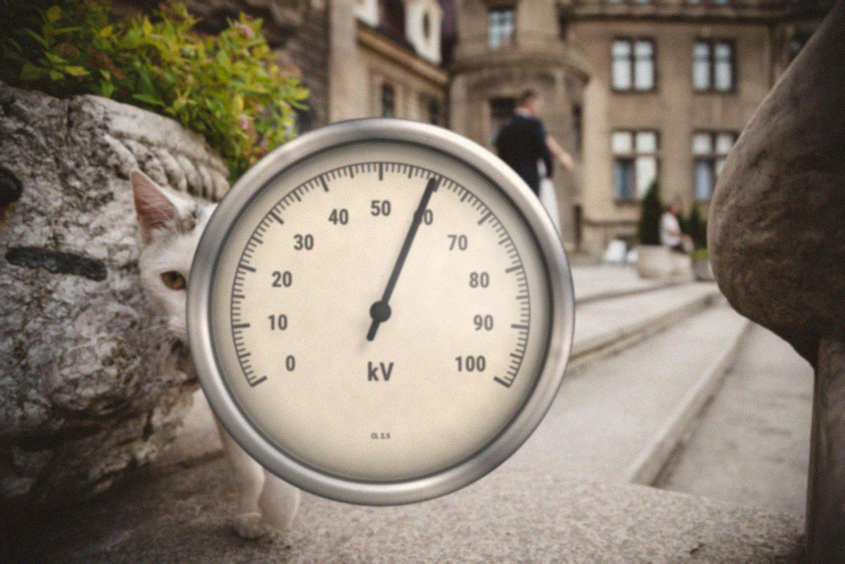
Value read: 59
